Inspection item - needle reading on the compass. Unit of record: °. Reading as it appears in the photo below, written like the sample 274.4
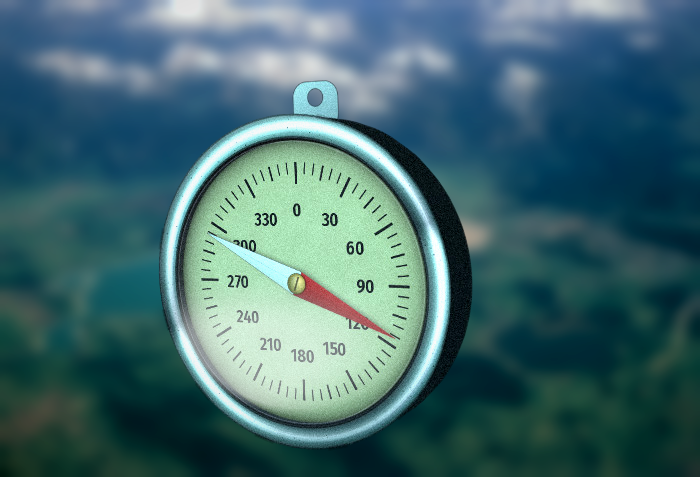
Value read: 115
